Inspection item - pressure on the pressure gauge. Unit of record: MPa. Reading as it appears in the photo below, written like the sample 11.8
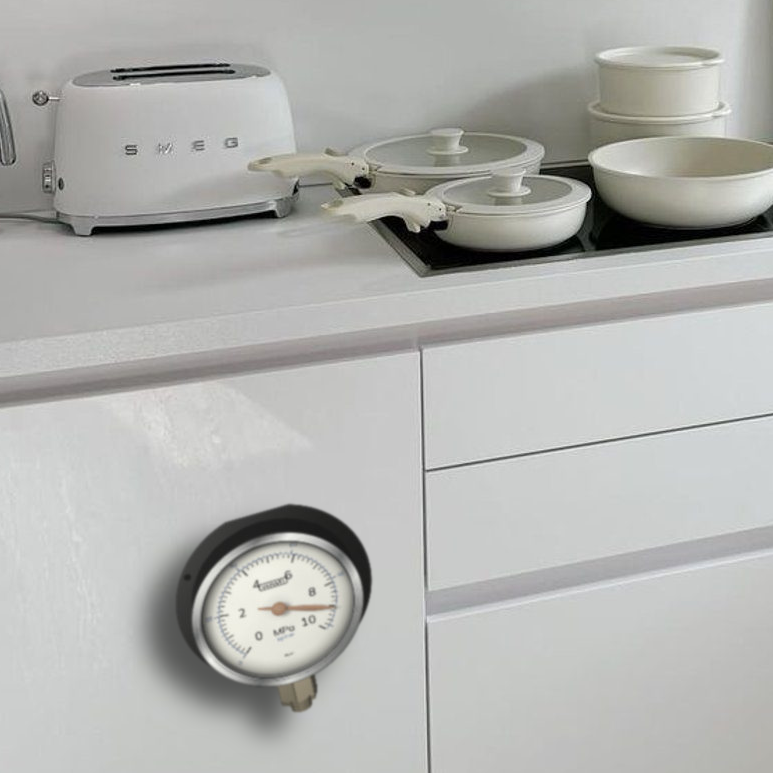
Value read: 9
